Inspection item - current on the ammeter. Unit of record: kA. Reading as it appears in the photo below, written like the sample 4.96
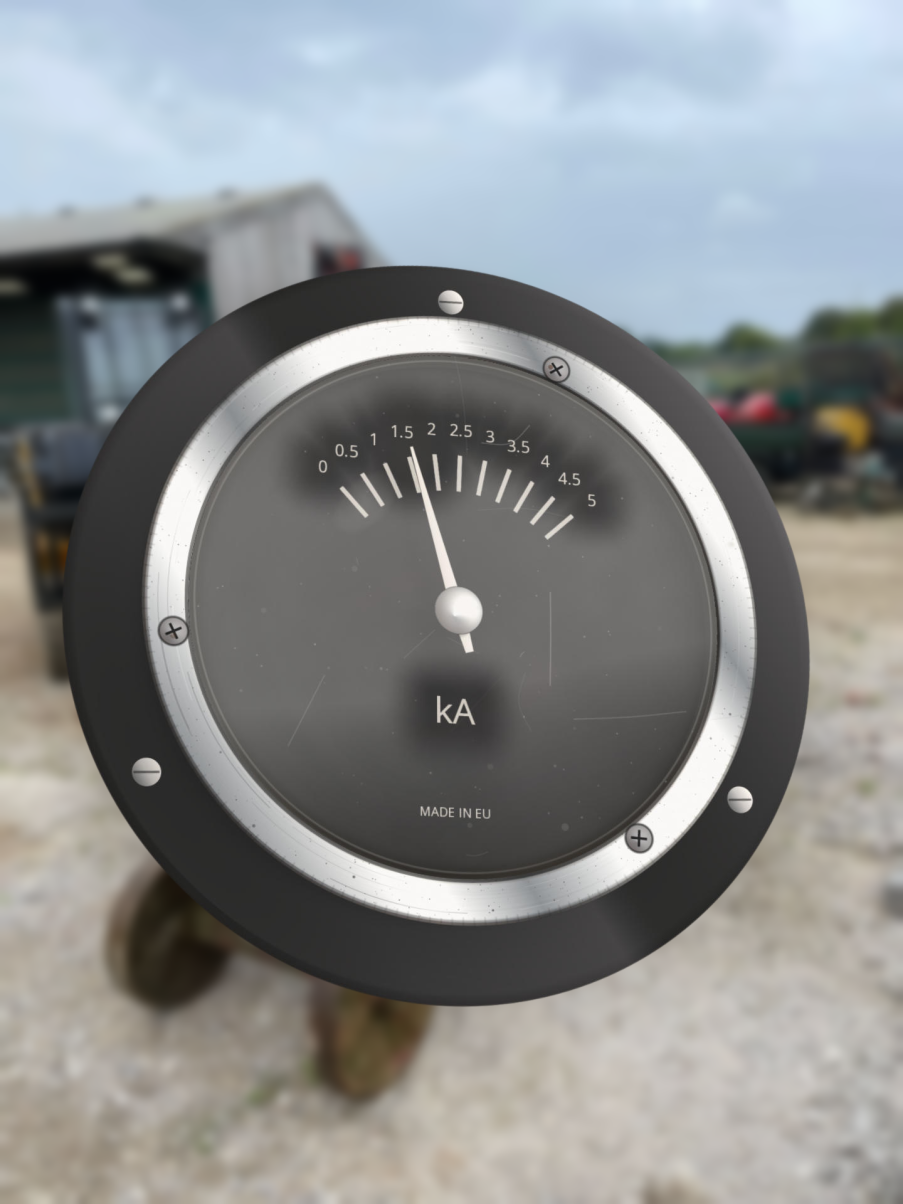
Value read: 1.5
